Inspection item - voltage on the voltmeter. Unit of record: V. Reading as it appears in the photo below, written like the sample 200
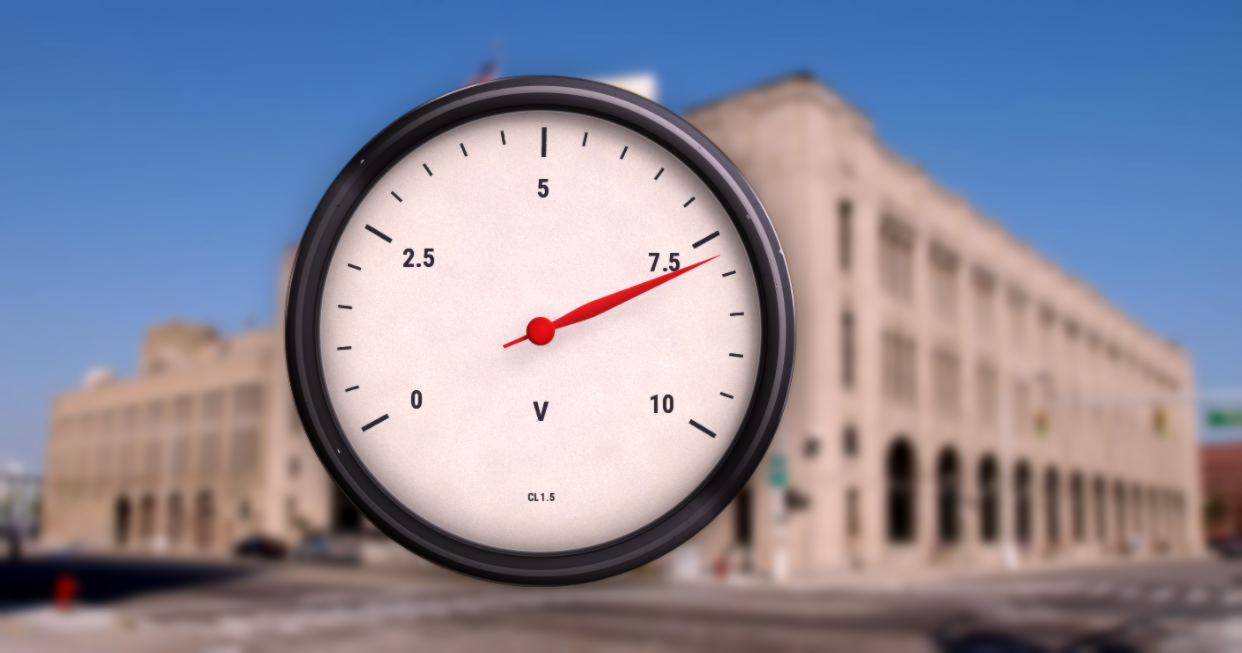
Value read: 7.75
